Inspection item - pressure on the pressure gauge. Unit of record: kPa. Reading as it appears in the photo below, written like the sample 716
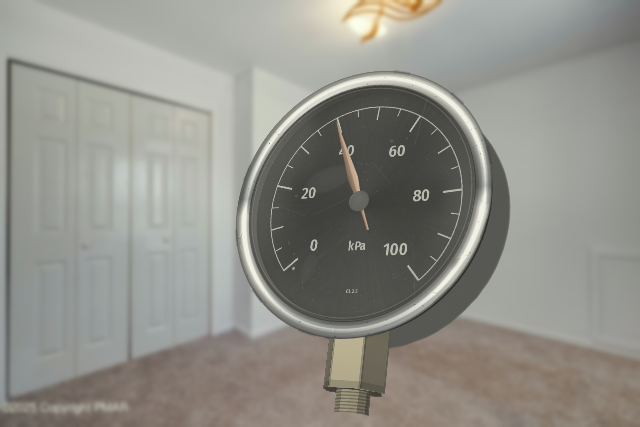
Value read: 40
